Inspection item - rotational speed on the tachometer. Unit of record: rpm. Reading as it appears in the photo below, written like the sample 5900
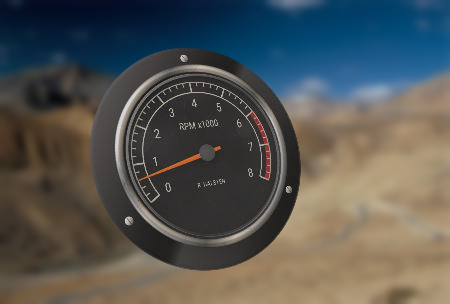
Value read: 600
